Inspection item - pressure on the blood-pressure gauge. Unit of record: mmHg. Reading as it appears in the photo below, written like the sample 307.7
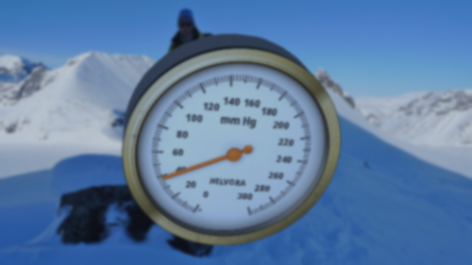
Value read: 40
